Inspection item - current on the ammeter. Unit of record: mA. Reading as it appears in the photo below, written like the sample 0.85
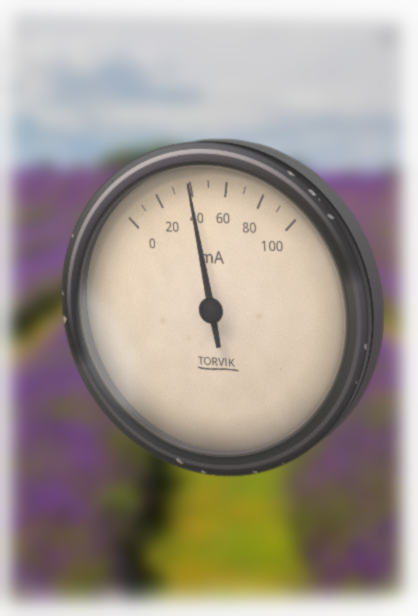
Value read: 40
